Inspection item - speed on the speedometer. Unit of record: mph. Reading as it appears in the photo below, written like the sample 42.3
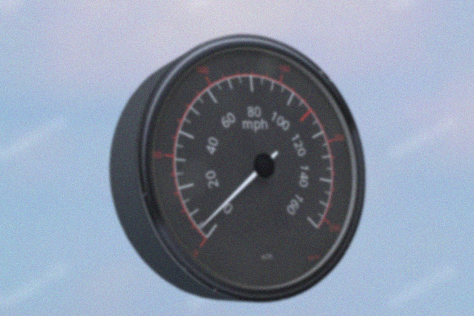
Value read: 5
